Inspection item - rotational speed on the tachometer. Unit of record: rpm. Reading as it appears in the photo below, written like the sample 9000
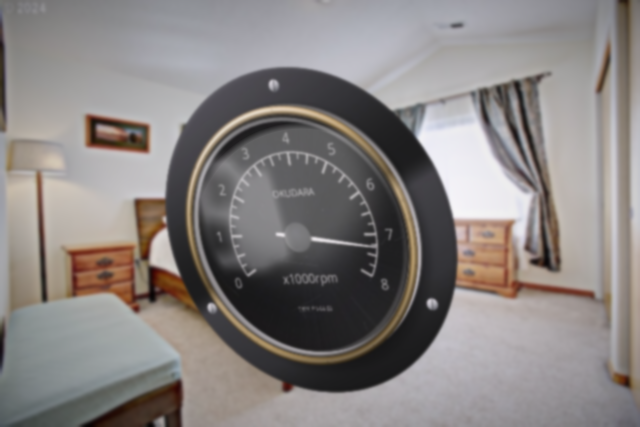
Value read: 7250
